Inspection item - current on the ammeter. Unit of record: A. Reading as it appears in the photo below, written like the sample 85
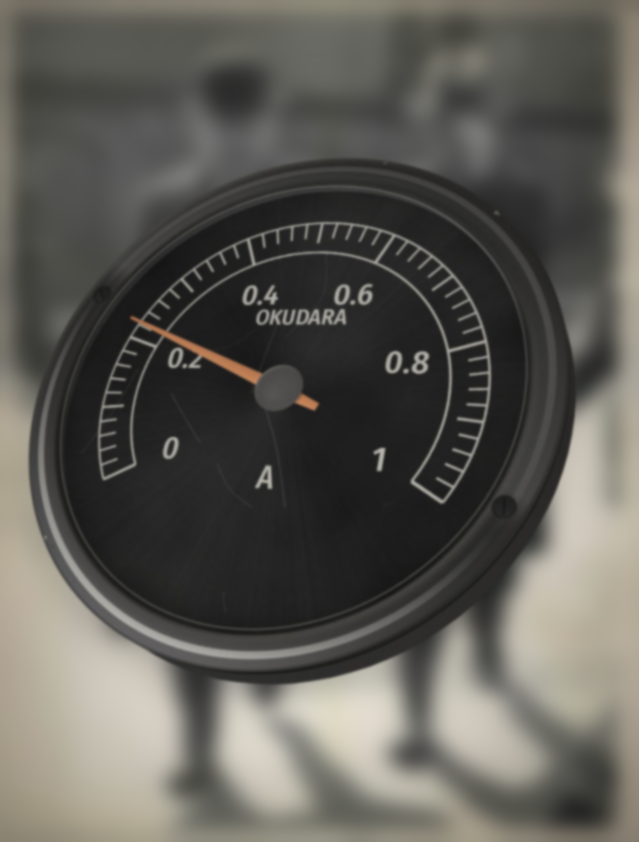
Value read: 0.22
